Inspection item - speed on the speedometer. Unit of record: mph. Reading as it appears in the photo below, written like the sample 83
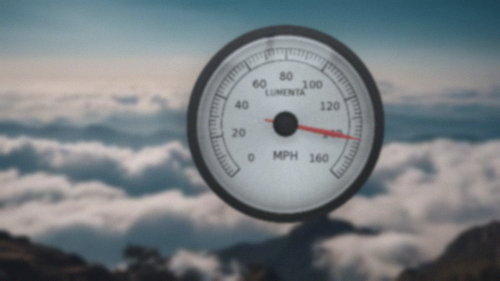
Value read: 140
